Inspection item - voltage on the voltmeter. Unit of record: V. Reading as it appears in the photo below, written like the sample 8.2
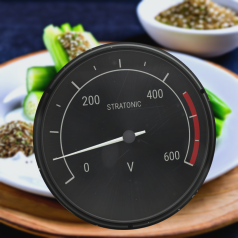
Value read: 50
